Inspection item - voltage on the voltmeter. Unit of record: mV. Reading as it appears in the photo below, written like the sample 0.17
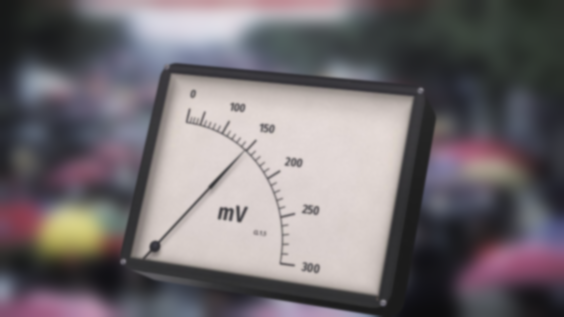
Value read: 150
